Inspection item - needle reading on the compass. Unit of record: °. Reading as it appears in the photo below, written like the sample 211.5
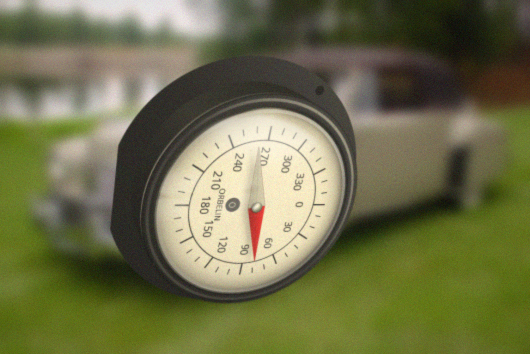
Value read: 80
